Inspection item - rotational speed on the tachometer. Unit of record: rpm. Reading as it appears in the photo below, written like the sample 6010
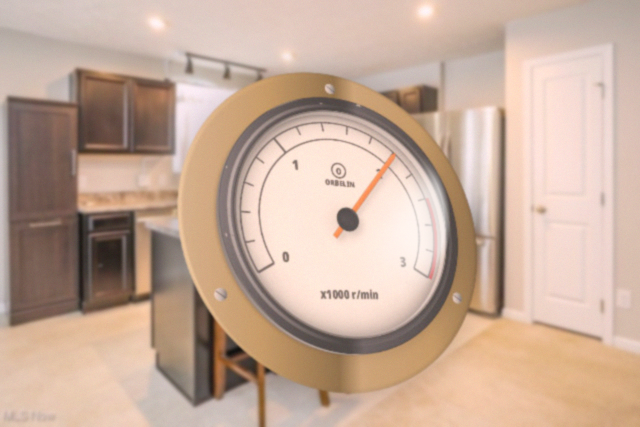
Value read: 2000
